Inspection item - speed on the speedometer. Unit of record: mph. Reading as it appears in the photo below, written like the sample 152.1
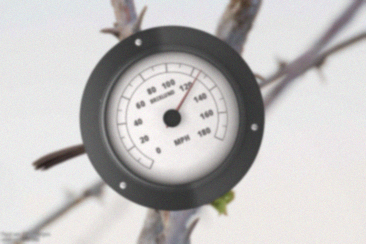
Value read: 125
